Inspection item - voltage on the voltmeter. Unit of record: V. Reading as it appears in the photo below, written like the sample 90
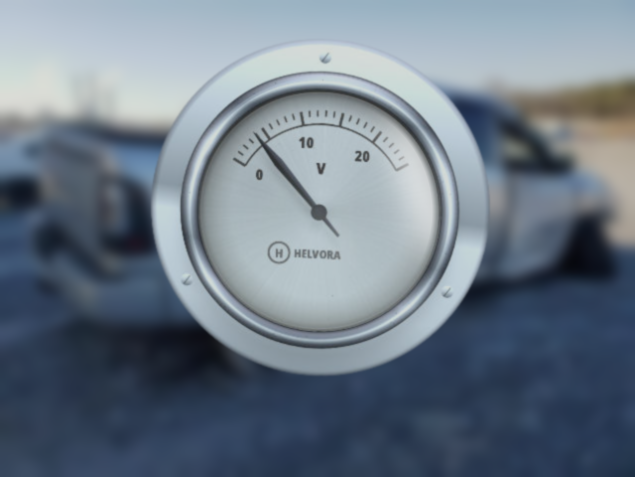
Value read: 4
